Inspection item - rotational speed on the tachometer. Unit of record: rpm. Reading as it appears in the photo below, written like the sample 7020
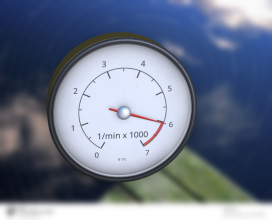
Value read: 6000
